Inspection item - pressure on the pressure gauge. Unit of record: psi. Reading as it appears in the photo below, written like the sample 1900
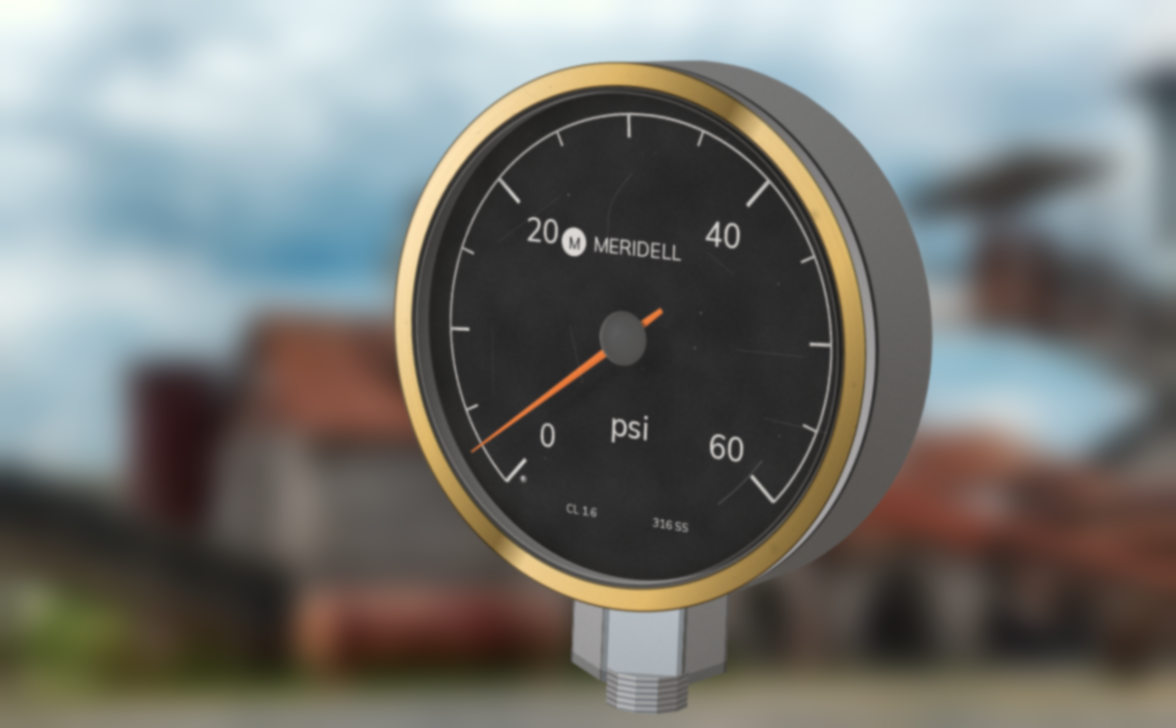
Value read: 2.5
